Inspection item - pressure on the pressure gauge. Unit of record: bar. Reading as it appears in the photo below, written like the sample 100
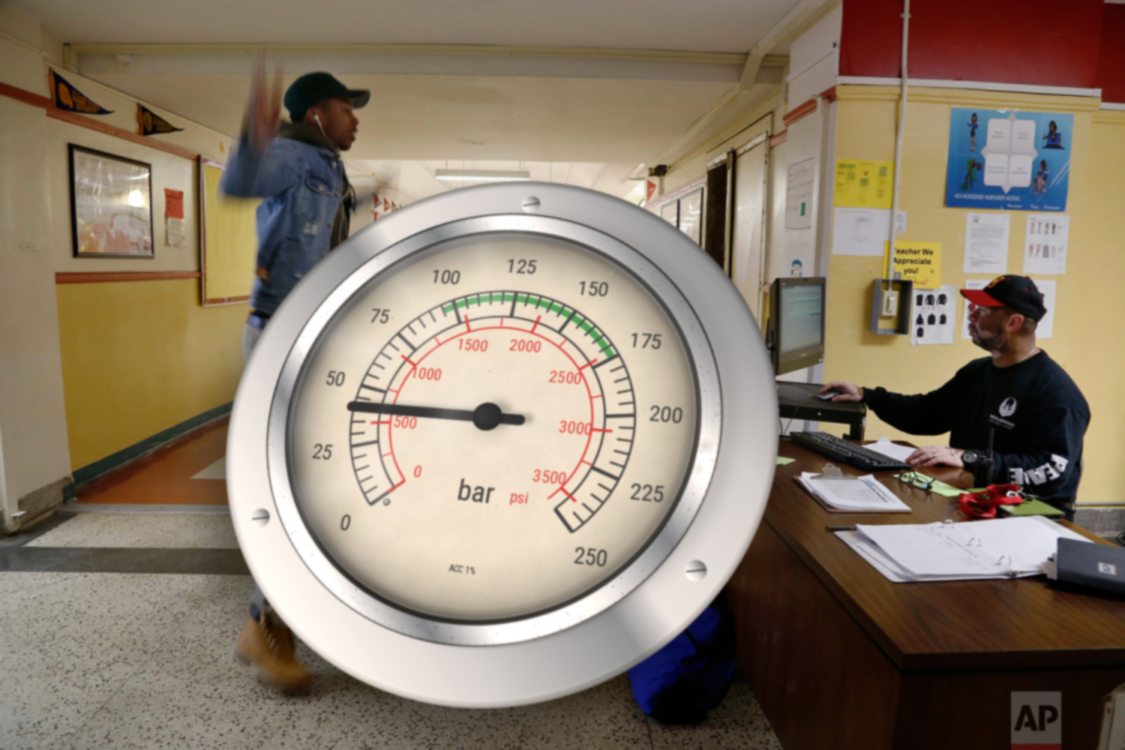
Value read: 40
